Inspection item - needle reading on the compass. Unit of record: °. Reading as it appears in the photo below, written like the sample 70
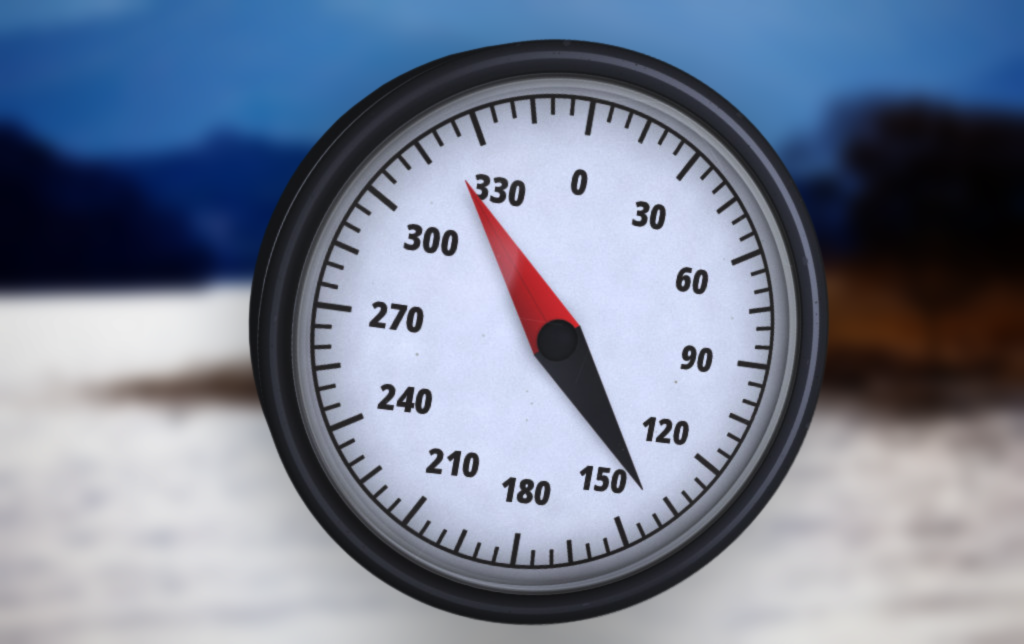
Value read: 320
